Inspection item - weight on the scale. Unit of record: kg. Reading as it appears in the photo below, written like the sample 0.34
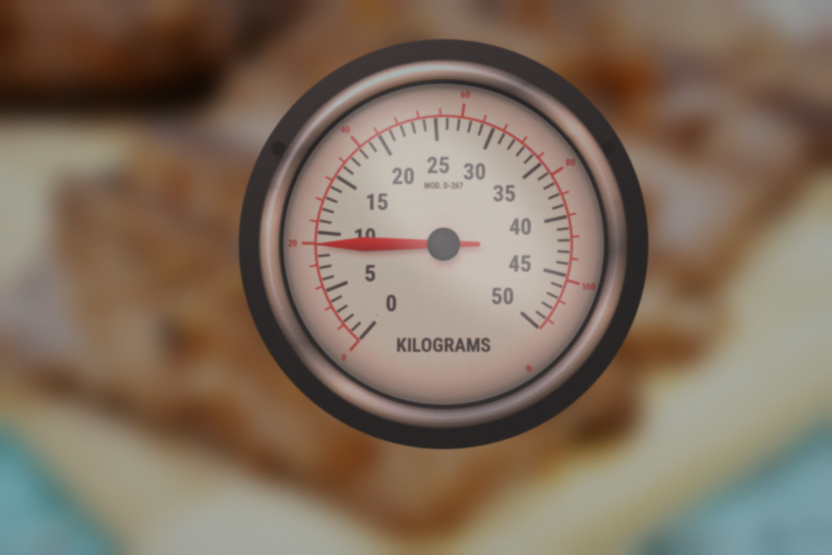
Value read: 9
